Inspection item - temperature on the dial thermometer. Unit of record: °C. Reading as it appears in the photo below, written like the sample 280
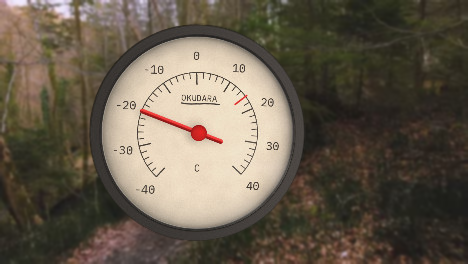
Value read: -20
